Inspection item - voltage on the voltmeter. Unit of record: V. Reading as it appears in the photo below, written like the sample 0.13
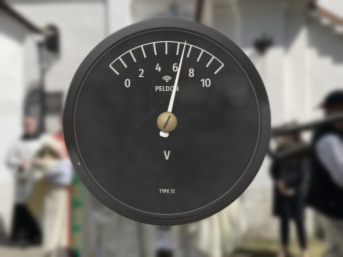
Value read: 6.5
